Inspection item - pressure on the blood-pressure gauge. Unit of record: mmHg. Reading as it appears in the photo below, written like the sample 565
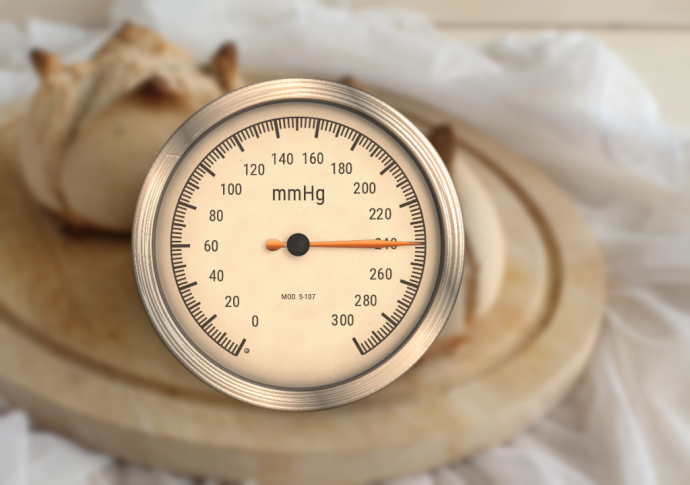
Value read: 240
